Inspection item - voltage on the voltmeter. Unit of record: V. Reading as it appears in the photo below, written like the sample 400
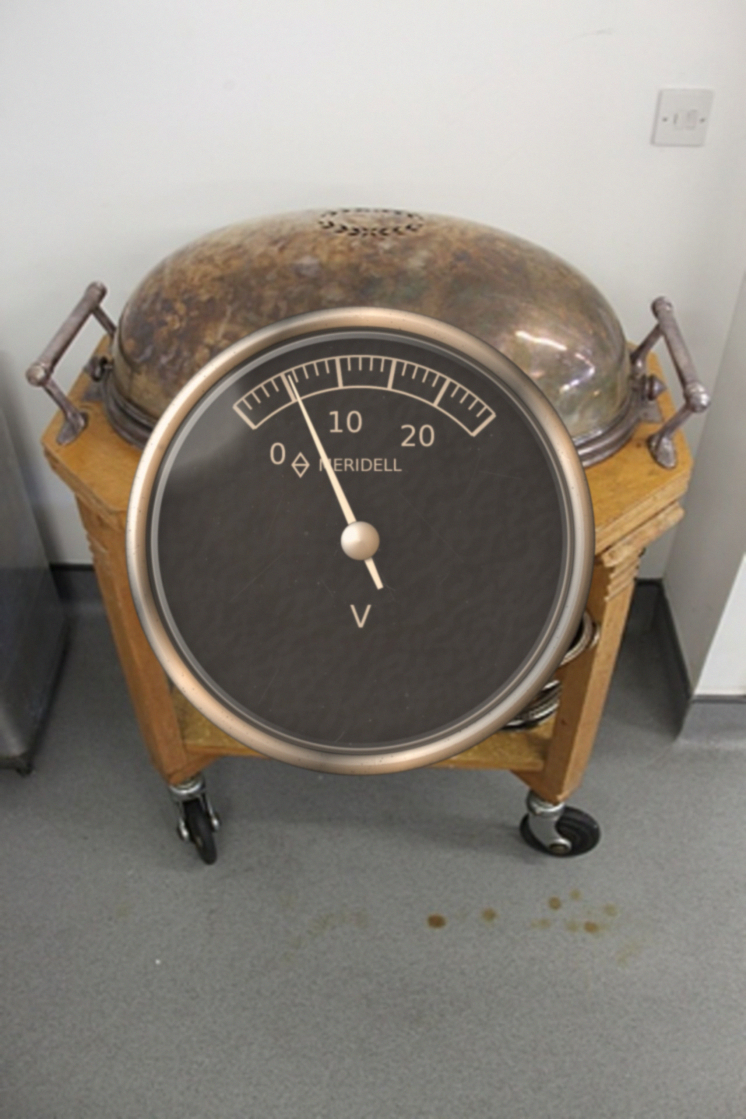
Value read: 5.5
